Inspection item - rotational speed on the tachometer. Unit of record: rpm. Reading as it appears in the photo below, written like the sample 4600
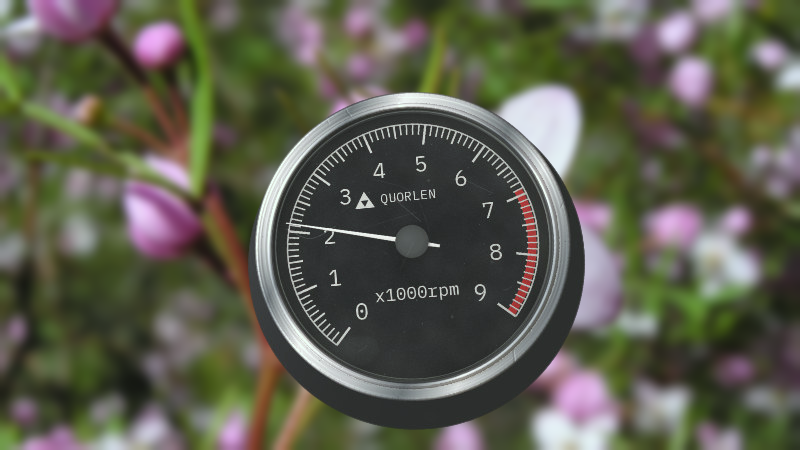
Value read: 2100
